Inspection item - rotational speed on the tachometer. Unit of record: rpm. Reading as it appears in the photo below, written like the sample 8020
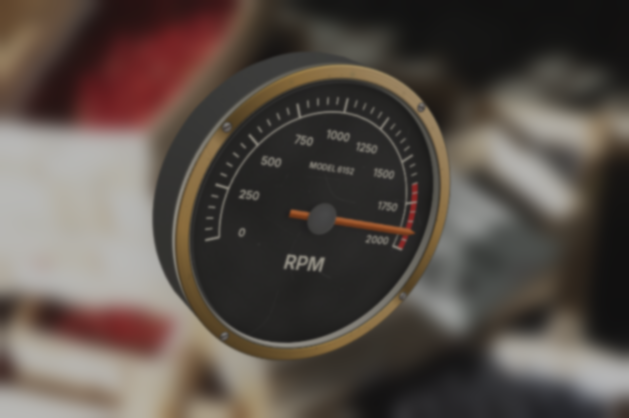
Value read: 1900
